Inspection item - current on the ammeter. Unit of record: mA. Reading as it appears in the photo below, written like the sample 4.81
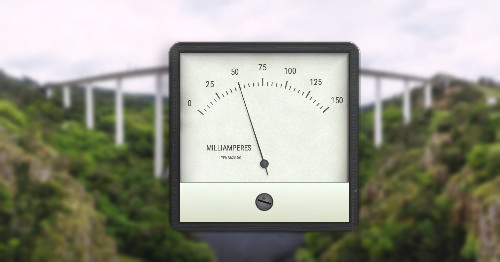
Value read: 50
